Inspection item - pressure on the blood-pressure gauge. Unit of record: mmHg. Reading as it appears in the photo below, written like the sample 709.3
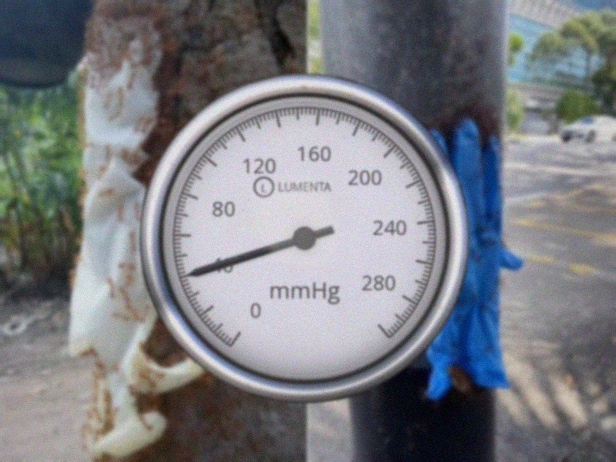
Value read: 40
